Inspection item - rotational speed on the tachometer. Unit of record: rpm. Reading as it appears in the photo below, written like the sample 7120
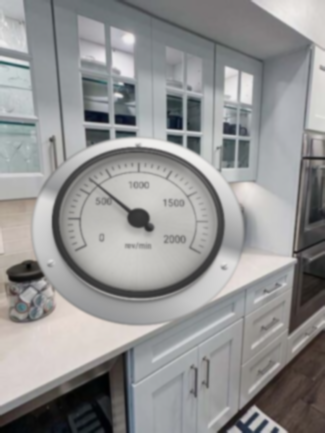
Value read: 600
